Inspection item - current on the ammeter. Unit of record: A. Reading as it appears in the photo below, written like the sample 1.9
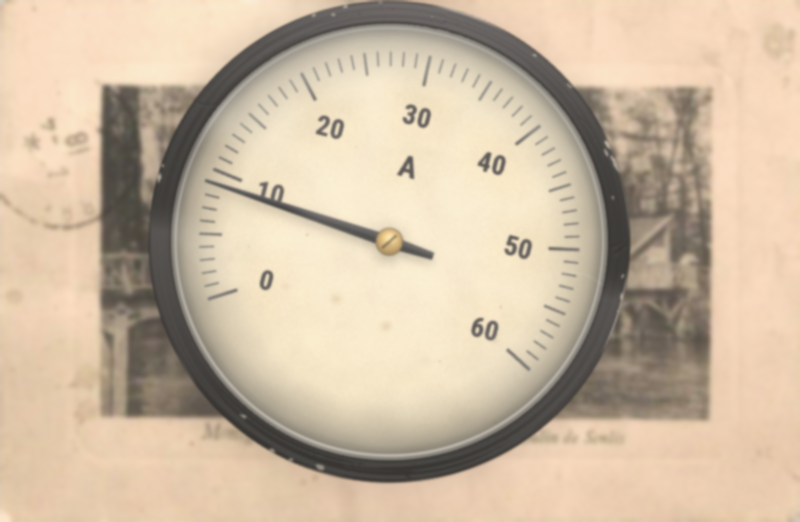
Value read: 9
